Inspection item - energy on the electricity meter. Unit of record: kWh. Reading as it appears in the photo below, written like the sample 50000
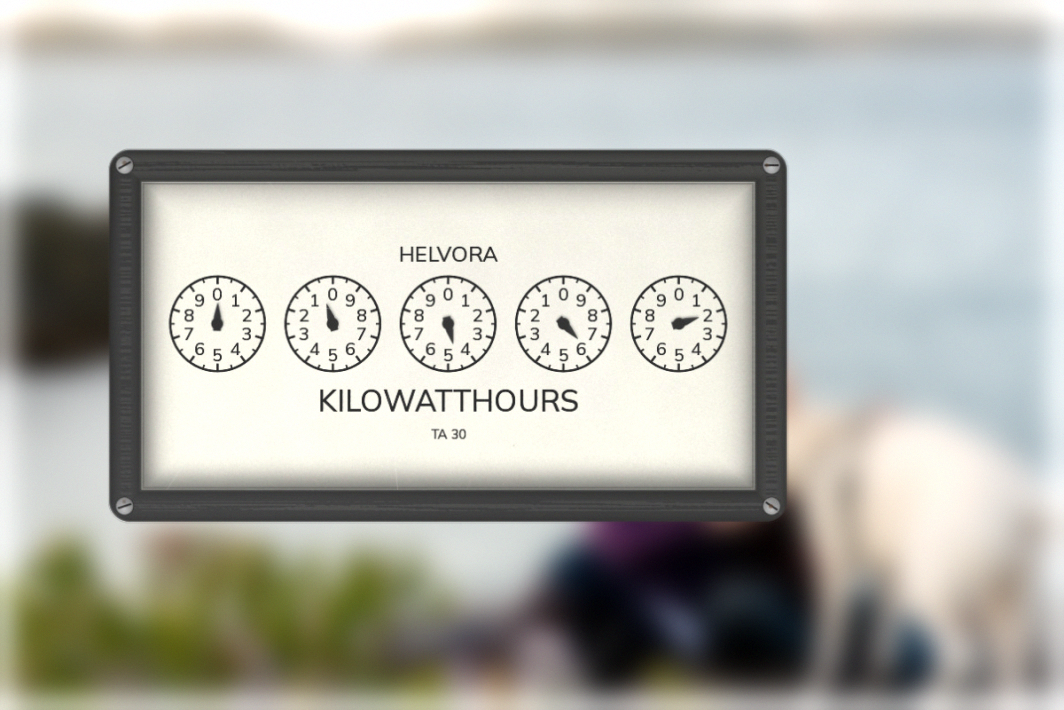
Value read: 462
